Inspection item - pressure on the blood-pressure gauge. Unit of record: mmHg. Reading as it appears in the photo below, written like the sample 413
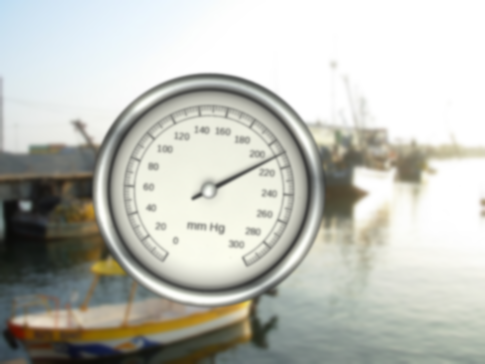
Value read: 210
